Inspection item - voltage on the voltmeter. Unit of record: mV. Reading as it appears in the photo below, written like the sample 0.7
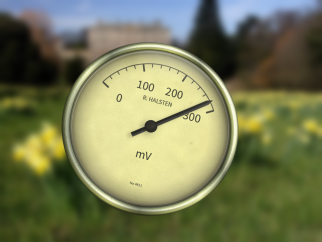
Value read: 280
